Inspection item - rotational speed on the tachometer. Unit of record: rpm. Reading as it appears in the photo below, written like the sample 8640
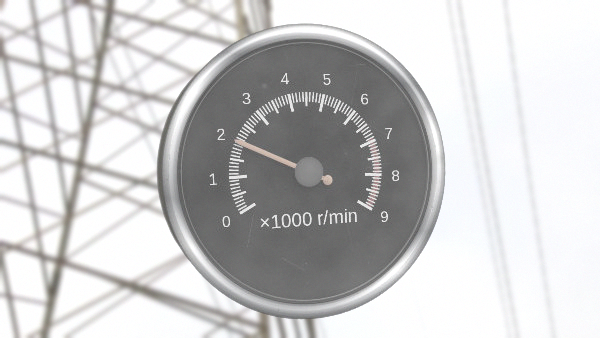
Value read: 2000
